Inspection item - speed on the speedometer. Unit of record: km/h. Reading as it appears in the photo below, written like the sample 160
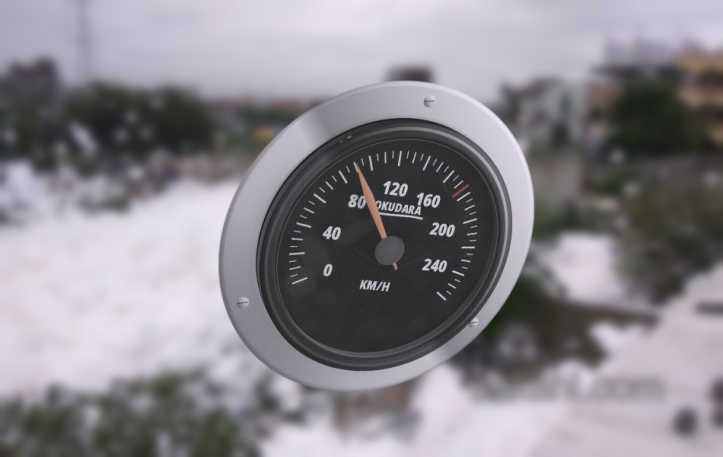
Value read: 90
